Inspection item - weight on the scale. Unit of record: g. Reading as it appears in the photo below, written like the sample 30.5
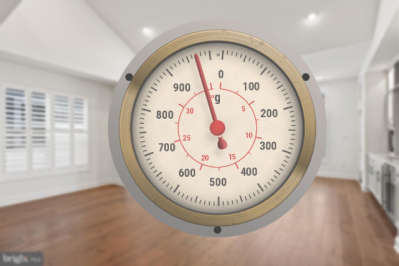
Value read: 970
